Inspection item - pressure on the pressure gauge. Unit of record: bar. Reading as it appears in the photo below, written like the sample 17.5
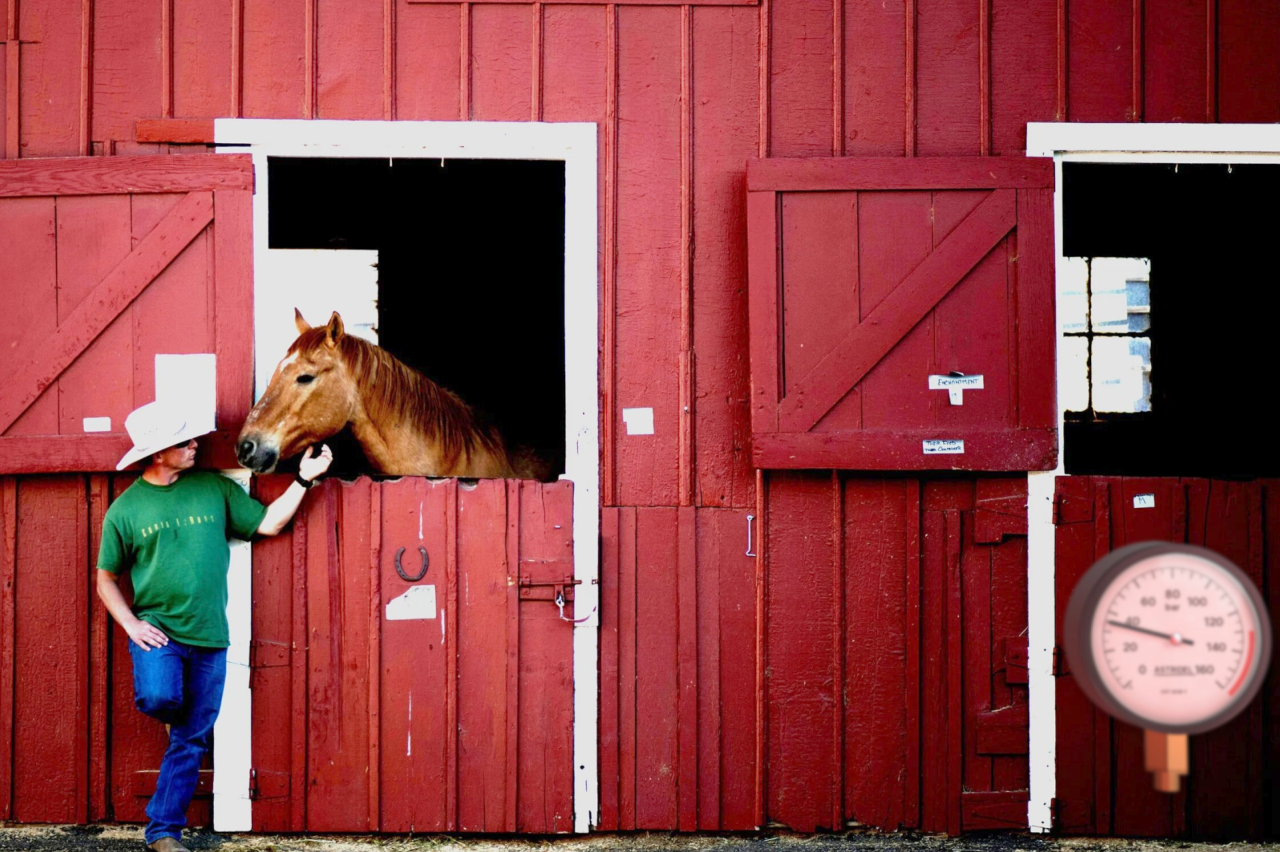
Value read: 35
